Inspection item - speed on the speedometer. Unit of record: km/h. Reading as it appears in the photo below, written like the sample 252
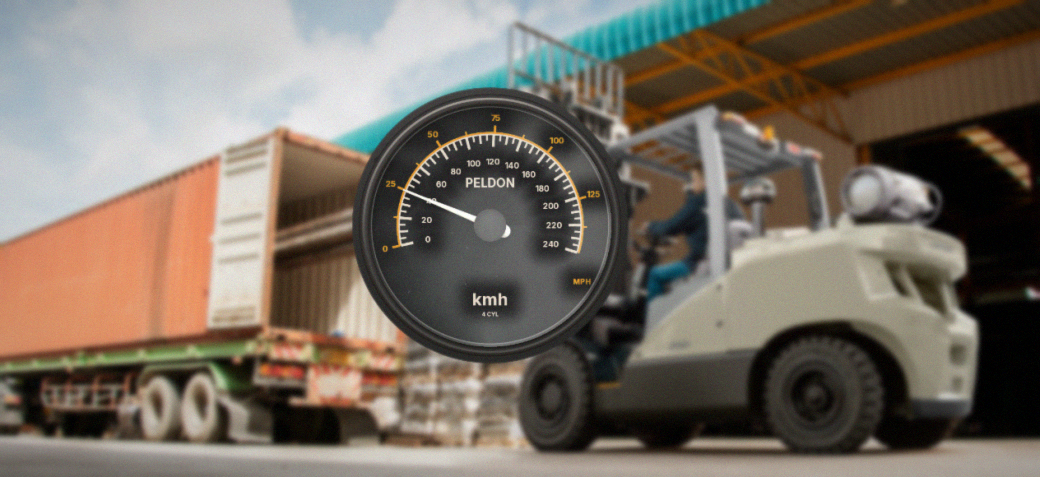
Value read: 40
